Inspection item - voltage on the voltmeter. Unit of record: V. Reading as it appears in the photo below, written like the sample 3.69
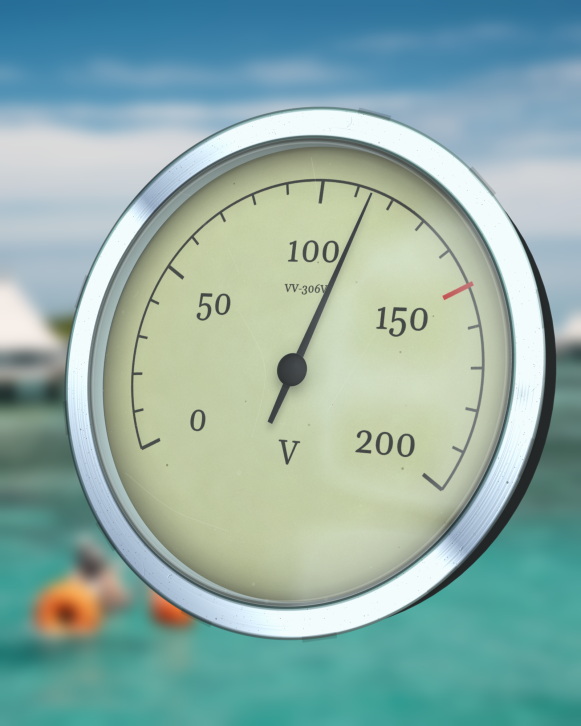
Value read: 115
